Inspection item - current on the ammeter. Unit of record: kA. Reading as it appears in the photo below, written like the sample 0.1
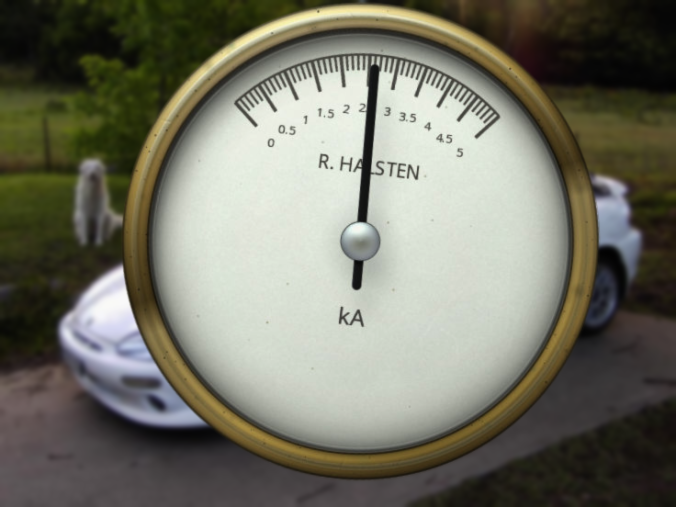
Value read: 2.6
